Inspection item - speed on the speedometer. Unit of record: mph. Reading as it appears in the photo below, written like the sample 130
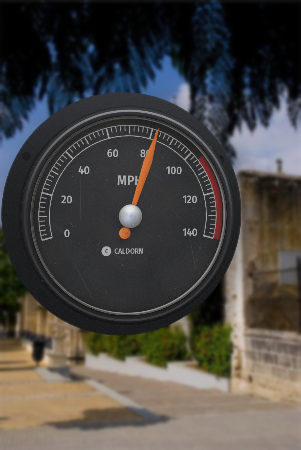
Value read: 82
